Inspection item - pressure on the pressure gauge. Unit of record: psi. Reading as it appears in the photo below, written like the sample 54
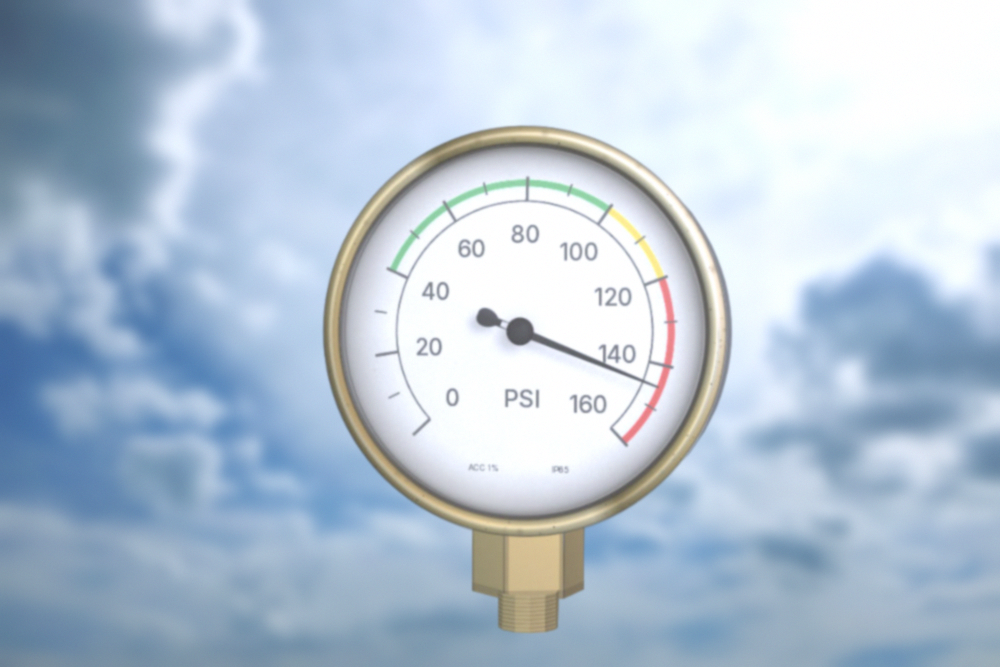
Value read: 145
